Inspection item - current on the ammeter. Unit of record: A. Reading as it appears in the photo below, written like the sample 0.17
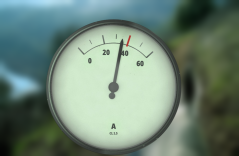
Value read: 35
